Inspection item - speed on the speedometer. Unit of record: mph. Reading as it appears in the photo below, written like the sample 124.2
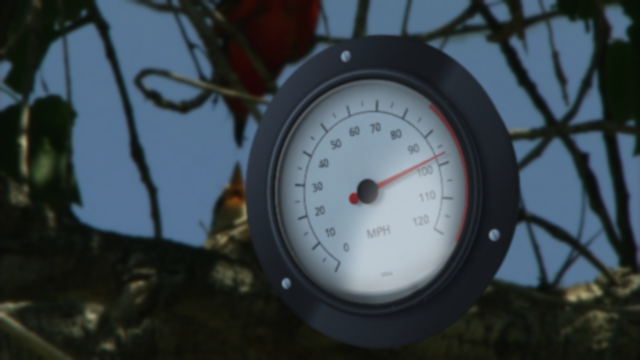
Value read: 97.5
